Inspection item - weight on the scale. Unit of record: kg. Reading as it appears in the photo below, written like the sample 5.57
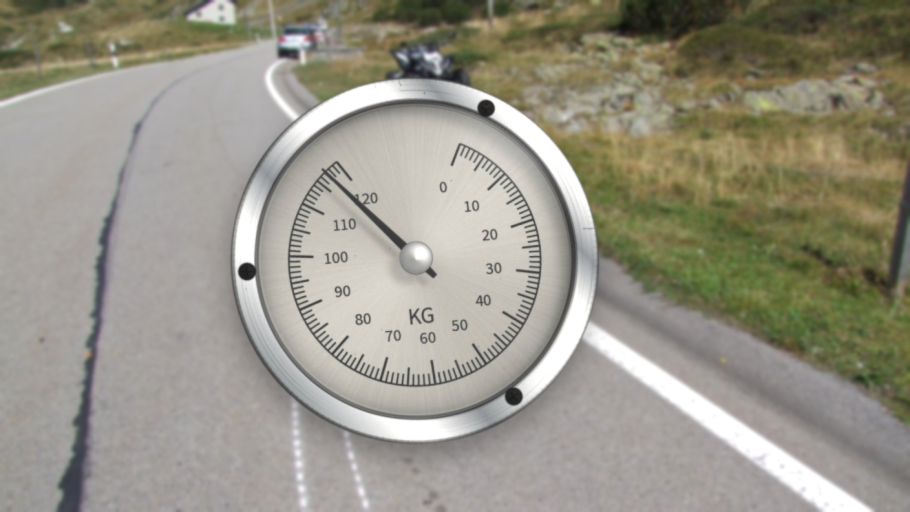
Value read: 117
